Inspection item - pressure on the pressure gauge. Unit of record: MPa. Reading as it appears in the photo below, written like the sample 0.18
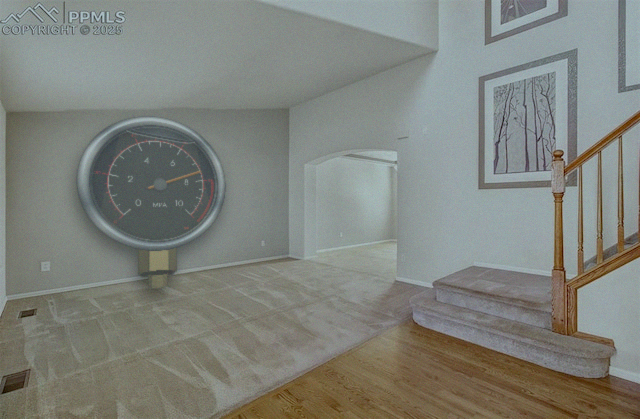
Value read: 7.5
